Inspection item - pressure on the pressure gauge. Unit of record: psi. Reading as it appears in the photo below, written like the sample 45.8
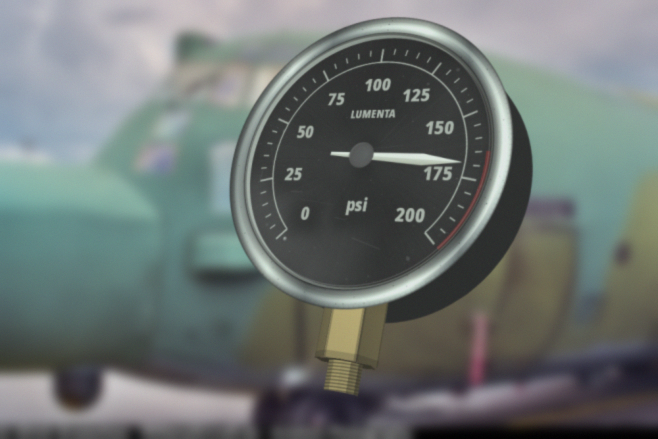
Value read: 170
